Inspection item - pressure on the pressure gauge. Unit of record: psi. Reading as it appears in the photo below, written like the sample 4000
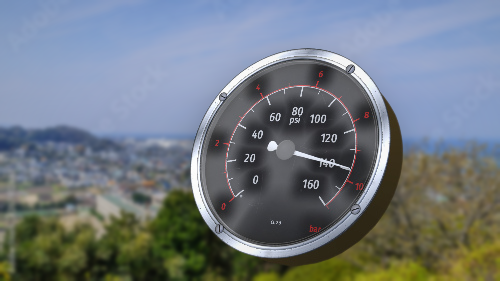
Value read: 140
